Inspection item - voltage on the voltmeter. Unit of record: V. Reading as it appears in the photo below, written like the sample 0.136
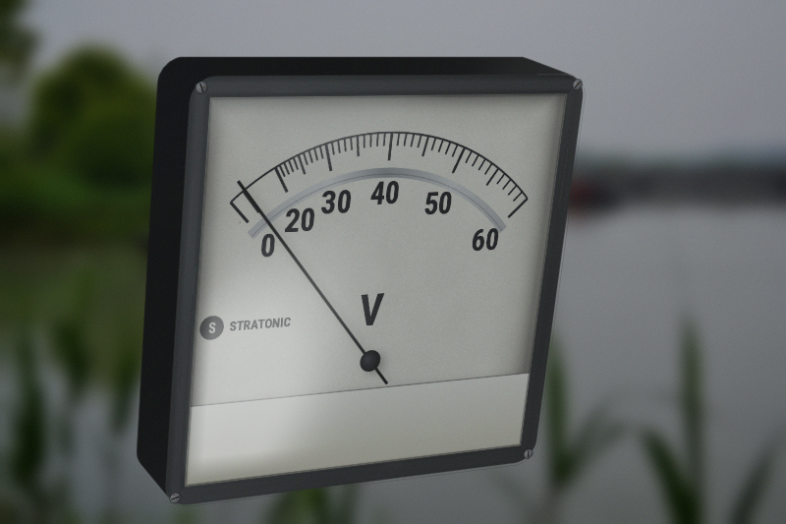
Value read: 10
